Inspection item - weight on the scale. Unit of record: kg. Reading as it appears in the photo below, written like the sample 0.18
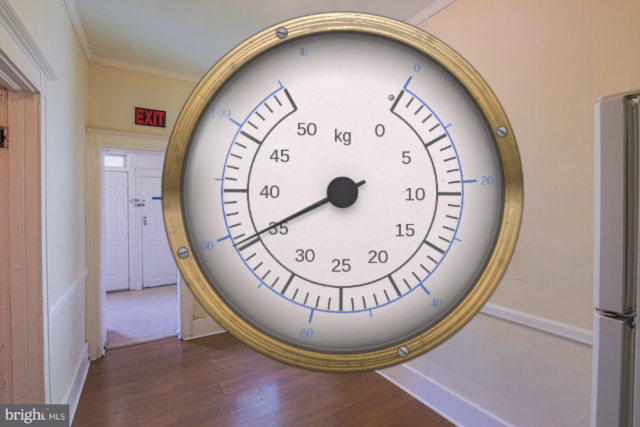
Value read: 35.5
